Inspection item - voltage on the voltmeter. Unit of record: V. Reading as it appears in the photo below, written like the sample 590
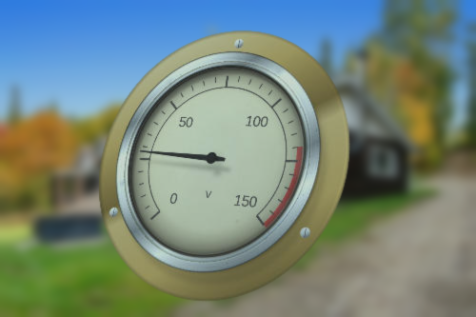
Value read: 27.5
